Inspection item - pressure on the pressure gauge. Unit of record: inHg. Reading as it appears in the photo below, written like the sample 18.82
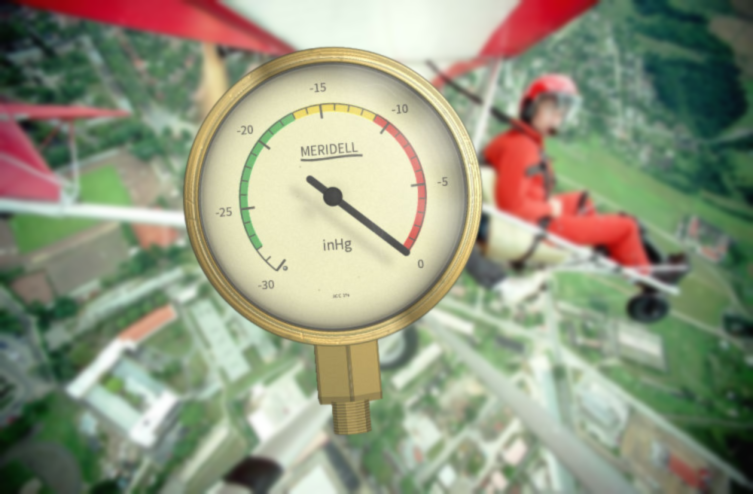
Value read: 0
